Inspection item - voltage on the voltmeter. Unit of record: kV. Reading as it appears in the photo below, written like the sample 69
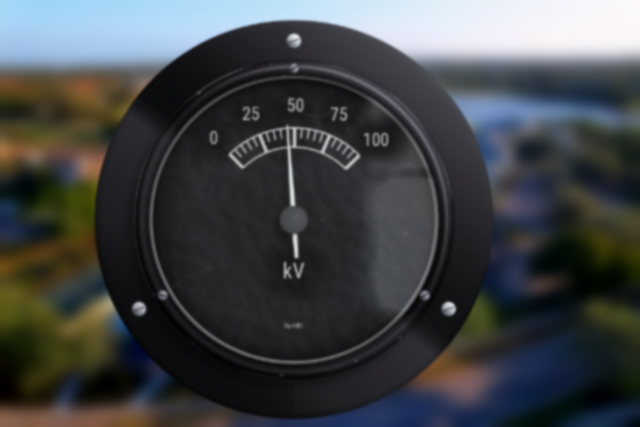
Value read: 45
